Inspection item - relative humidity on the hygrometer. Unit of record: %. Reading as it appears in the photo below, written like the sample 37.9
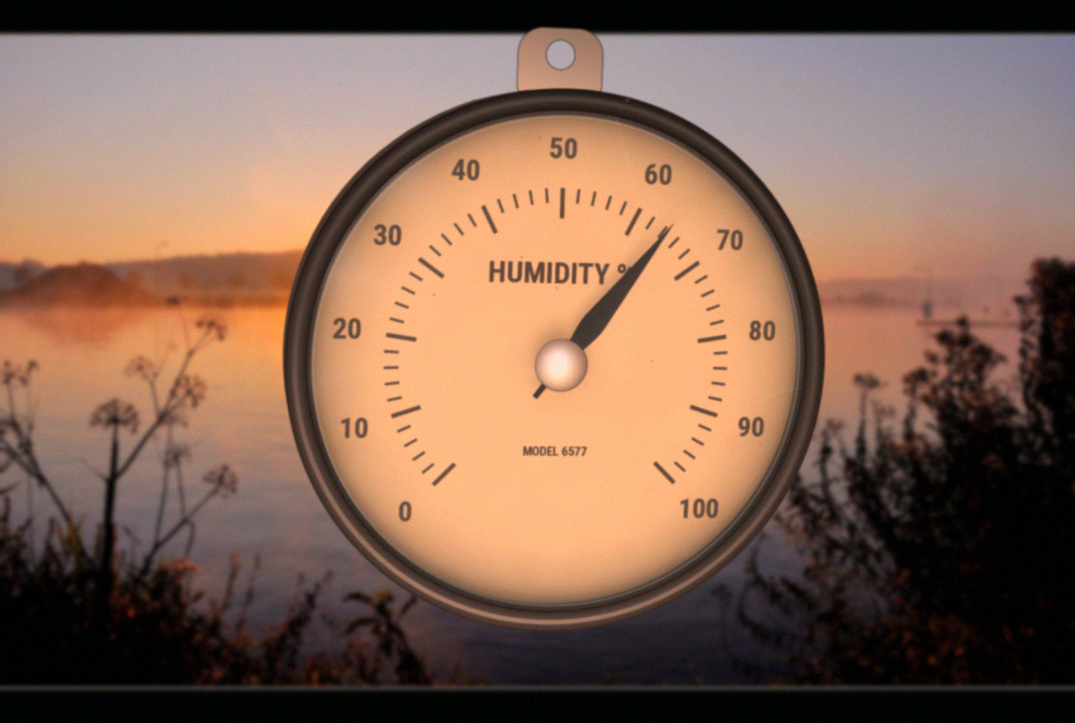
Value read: 64
